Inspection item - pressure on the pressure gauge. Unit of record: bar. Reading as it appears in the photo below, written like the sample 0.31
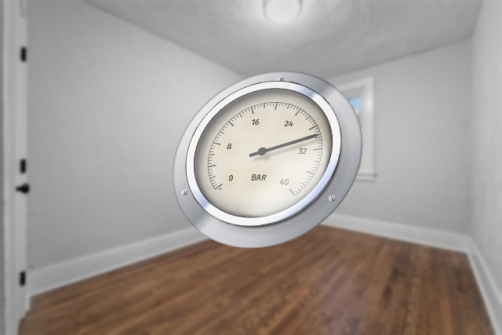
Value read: 30
